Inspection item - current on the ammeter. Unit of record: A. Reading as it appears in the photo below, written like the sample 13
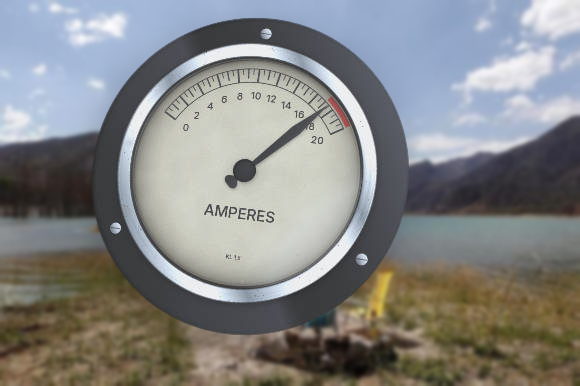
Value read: 17.5
